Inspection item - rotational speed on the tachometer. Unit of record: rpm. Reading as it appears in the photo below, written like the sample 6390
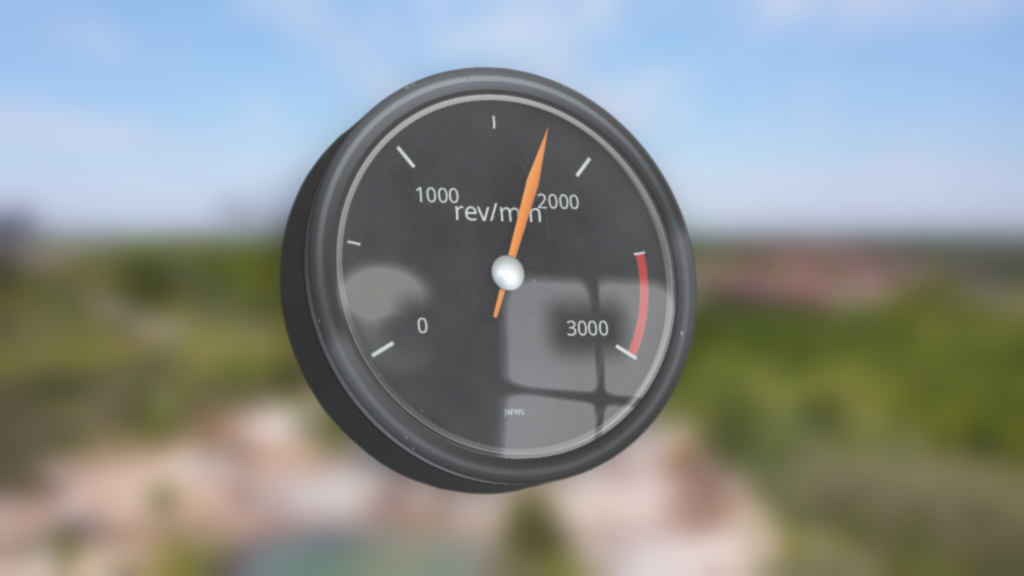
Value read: 1750
